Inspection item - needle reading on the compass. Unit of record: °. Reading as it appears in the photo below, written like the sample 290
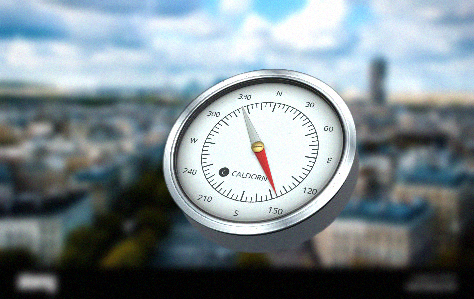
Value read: 145
